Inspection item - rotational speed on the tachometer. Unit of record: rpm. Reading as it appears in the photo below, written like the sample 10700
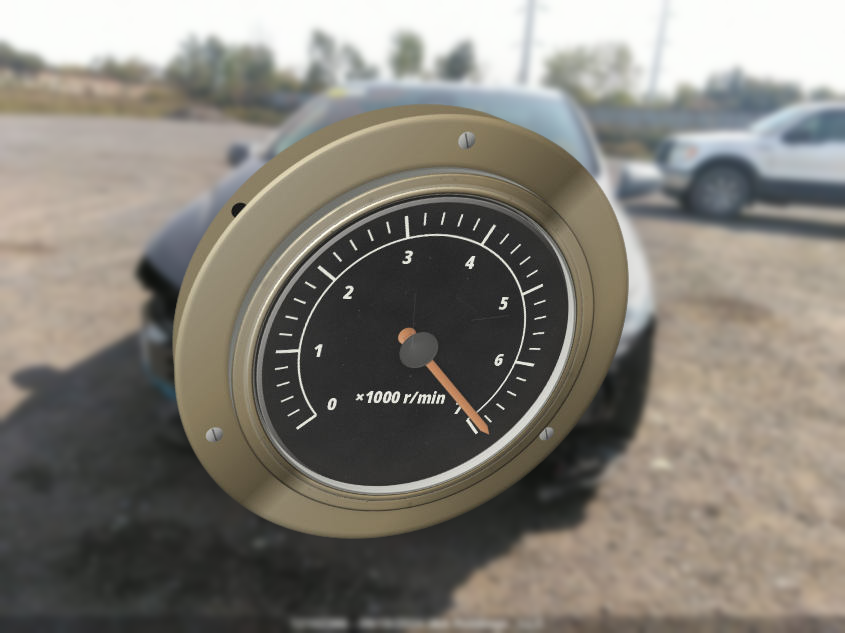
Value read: 6900
